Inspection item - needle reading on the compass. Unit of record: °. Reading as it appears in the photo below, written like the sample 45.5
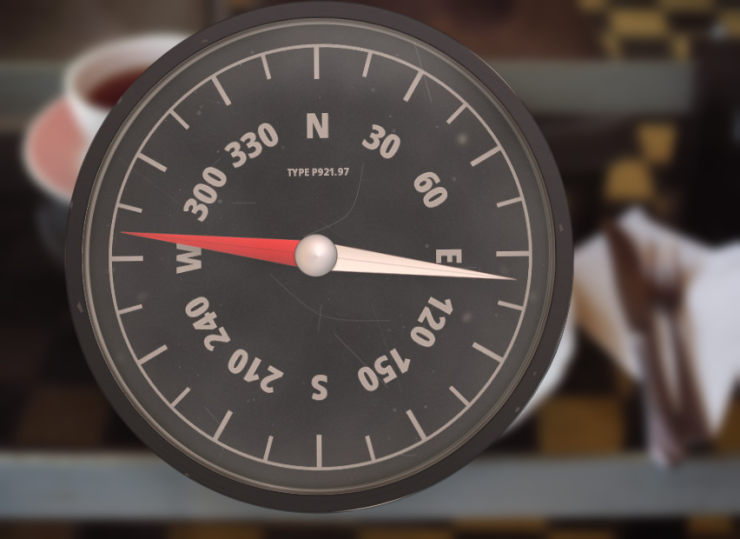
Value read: 277.5
